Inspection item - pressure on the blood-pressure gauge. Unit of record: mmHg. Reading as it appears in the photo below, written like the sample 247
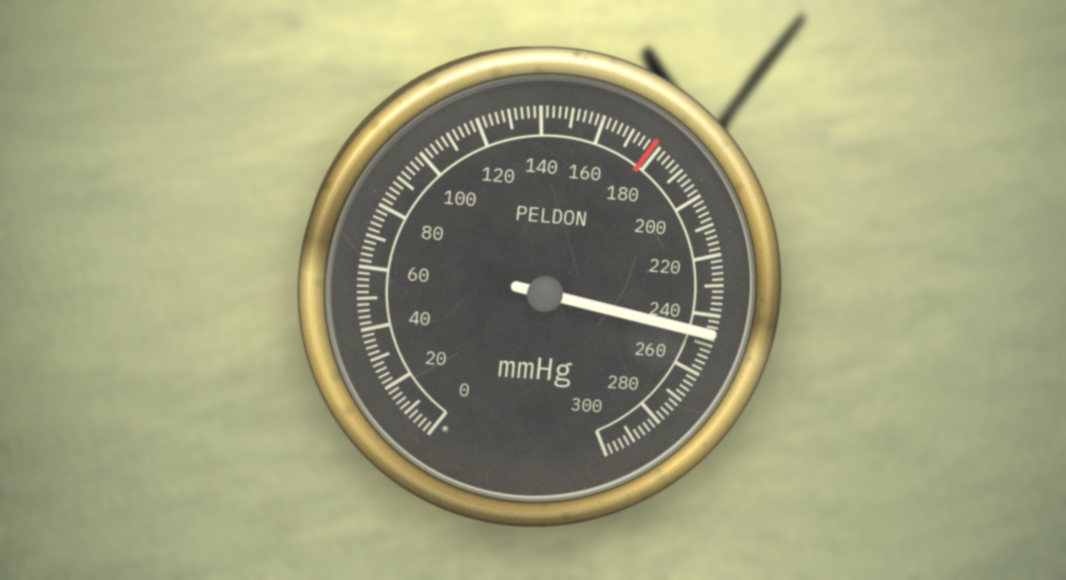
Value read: 246
